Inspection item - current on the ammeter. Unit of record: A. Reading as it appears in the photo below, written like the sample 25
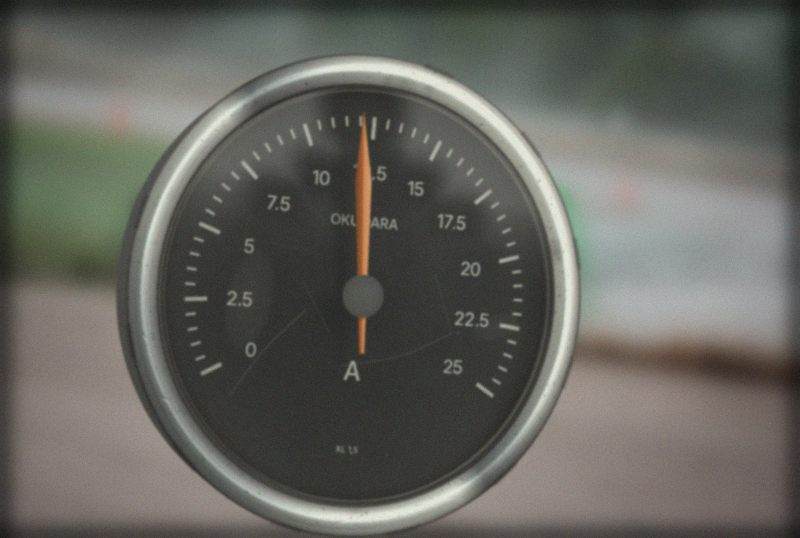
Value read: 12
